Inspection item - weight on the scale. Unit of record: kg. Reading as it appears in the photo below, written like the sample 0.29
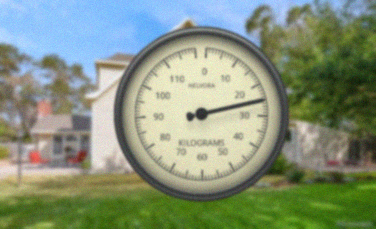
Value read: 25
